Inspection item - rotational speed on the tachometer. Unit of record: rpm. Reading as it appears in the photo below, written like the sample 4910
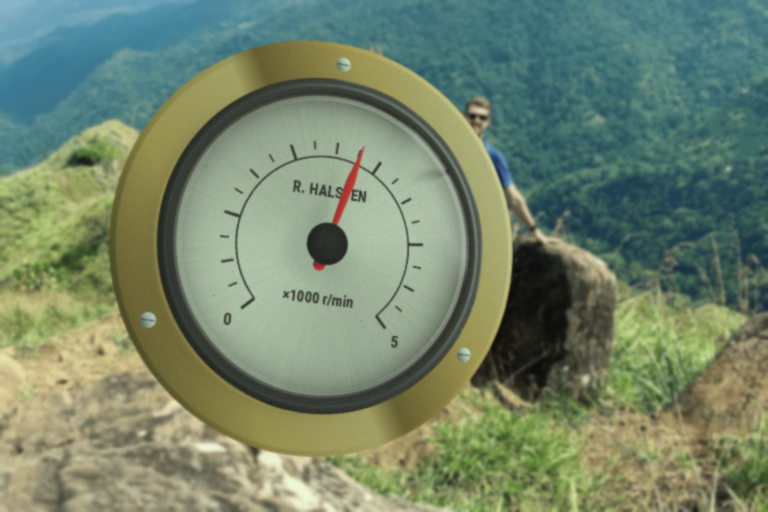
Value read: 2750
